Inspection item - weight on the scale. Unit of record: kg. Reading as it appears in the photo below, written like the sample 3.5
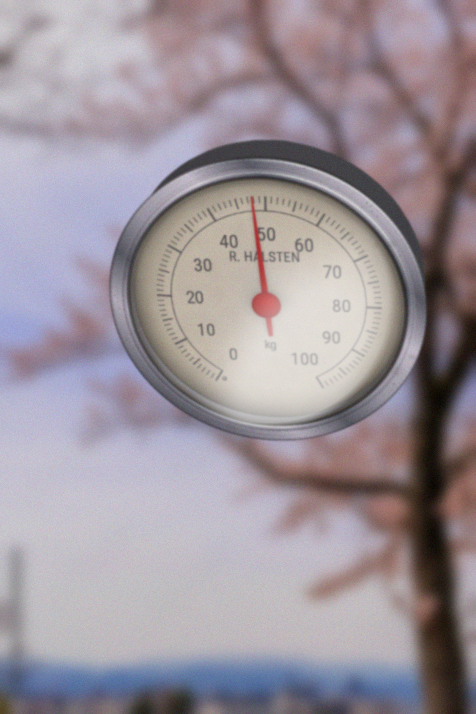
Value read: 48
